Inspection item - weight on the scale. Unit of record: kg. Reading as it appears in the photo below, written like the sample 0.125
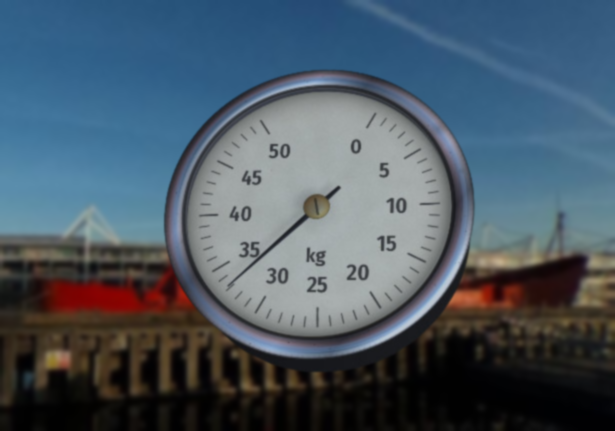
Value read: 33
